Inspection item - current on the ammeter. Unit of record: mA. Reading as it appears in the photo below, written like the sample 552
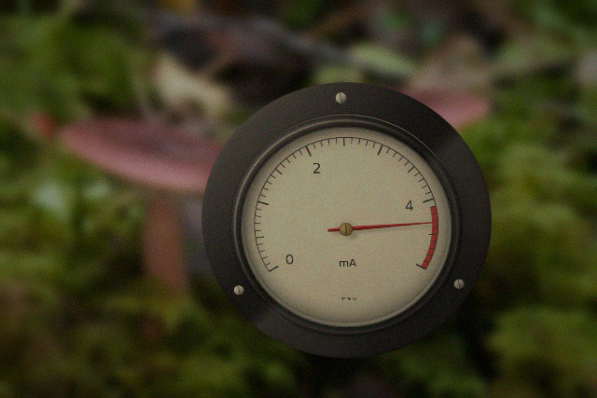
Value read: 4.3
